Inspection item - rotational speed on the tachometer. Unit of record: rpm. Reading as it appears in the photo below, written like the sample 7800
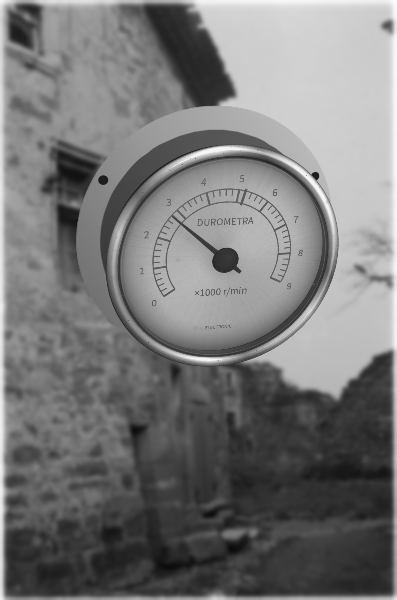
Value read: 2800
